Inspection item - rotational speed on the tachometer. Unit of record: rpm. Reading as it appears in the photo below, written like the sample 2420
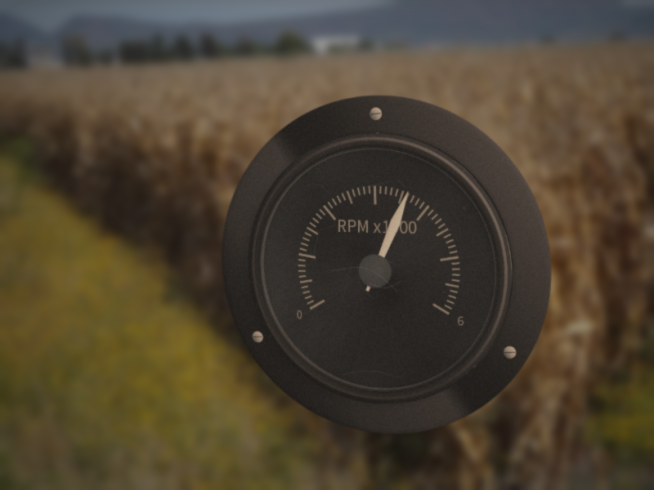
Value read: 3600
